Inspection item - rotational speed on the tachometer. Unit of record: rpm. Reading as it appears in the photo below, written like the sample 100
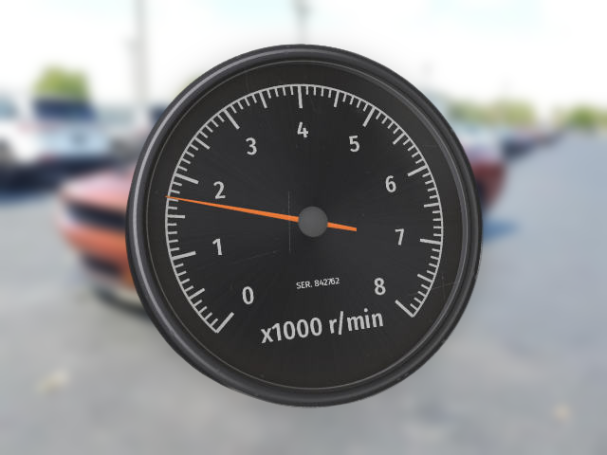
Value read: 1700
